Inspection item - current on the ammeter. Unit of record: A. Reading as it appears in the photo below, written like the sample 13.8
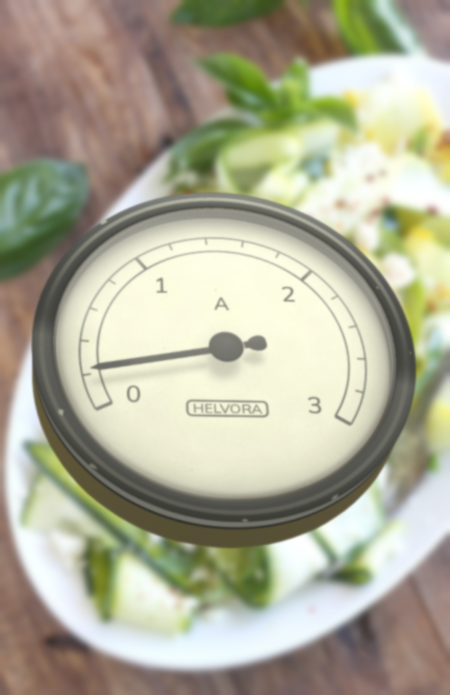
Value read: 0.2
